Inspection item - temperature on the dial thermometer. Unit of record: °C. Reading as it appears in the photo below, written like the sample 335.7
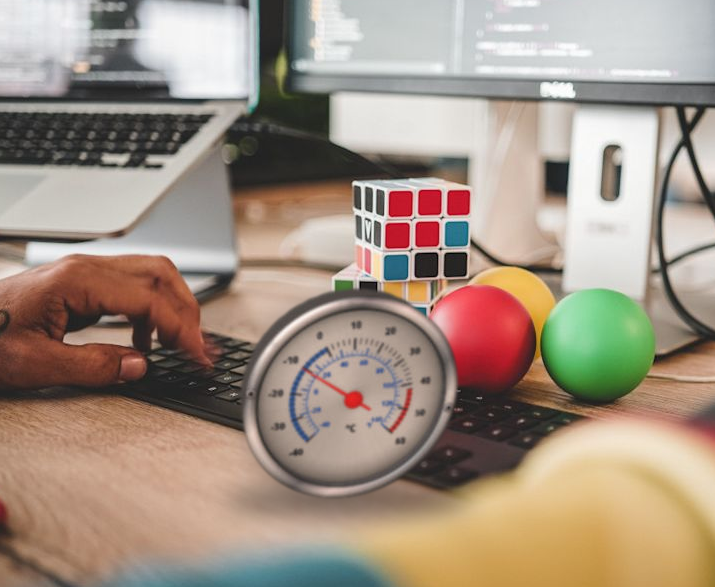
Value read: -10
